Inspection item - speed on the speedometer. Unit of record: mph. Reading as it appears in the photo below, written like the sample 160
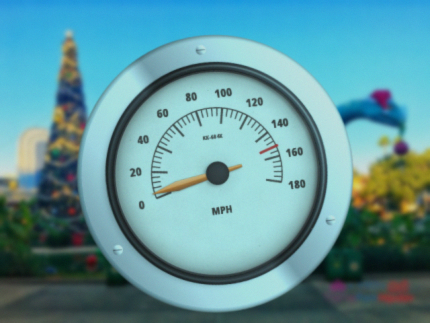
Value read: 4
